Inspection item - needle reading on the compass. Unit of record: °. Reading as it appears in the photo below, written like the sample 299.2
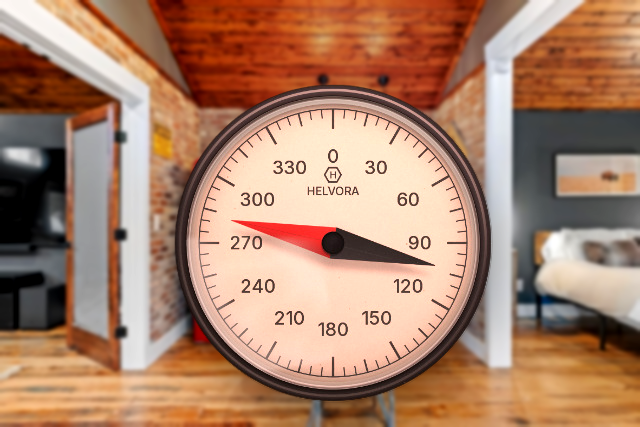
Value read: 282.5
